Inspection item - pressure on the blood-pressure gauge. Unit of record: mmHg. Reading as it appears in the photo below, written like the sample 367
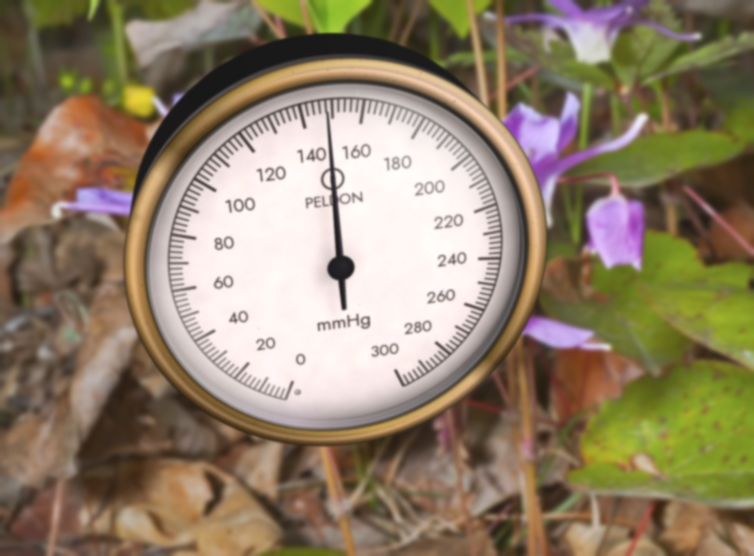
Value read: 148
